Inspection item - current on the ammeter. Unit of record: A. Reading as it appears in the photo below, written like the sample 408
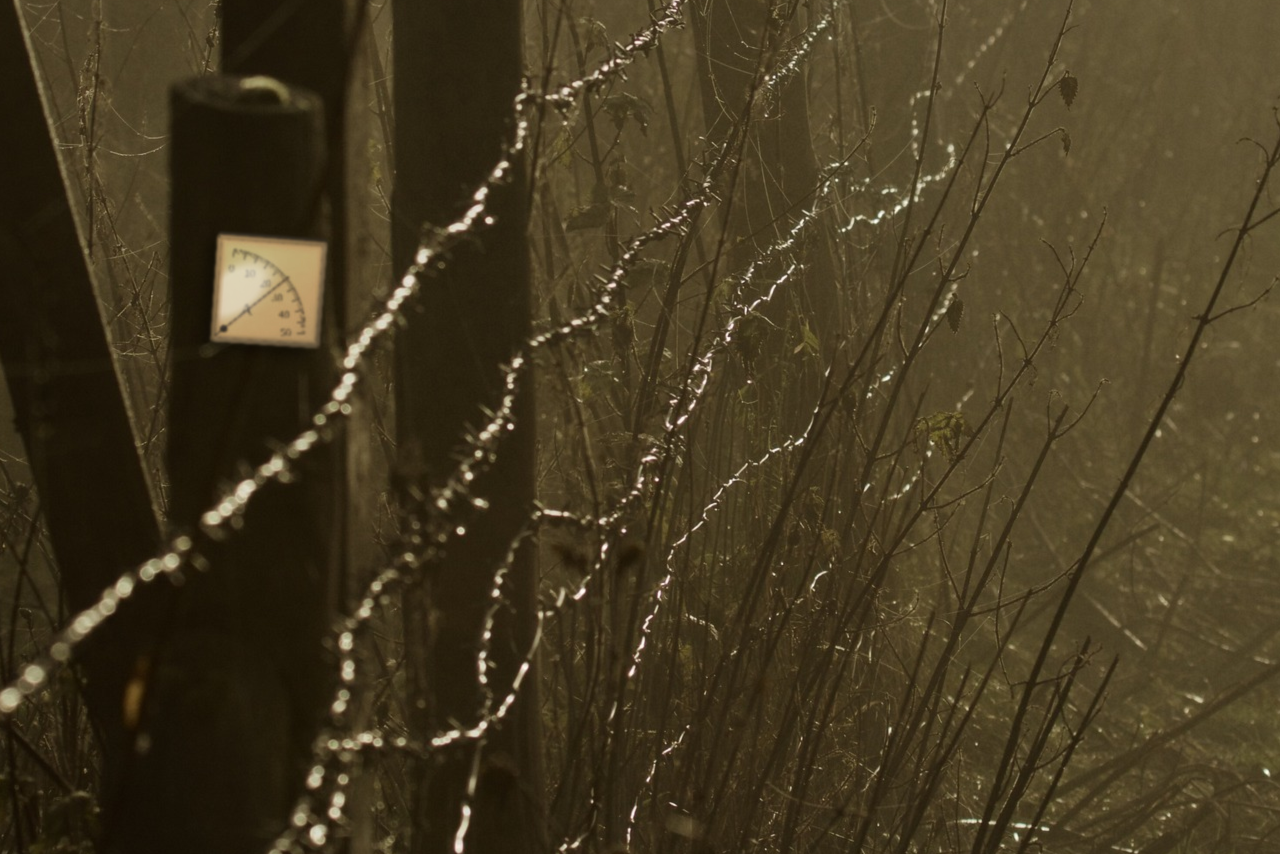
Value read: 25
